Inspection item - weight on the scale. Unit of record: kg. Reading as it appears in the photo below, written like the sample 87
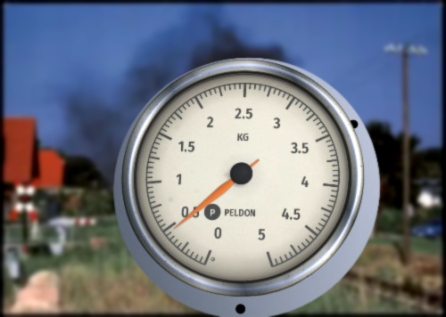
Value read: 0.45
